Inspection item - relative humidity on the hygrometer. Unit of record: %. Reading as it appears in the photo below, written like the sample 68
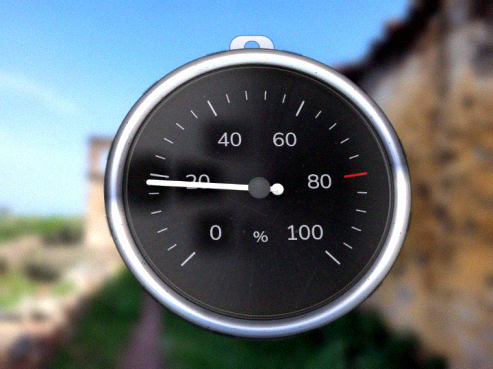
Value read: 18
